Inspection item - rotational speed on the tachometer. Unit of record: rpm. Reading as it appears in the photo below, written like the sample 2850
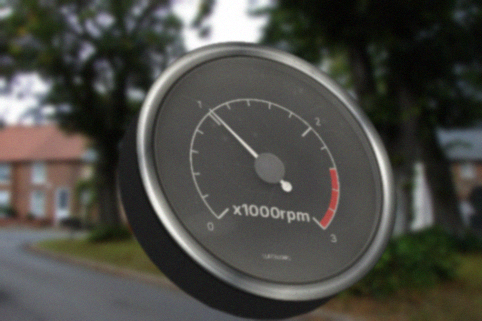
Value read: 1000
